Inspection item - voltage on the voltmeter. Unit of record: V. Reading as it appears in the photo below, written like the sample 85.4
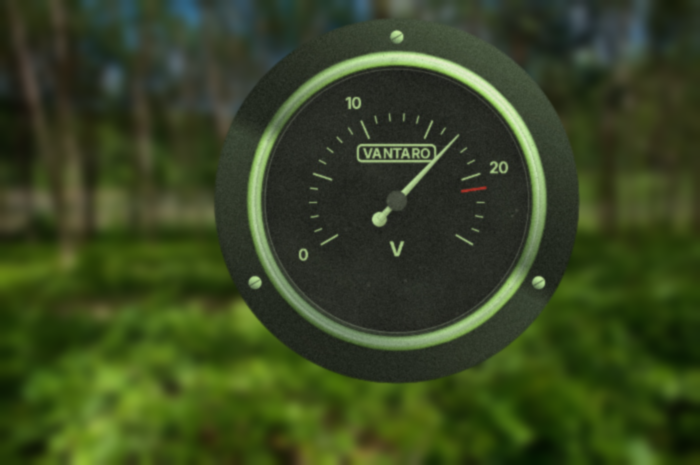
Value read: 17
